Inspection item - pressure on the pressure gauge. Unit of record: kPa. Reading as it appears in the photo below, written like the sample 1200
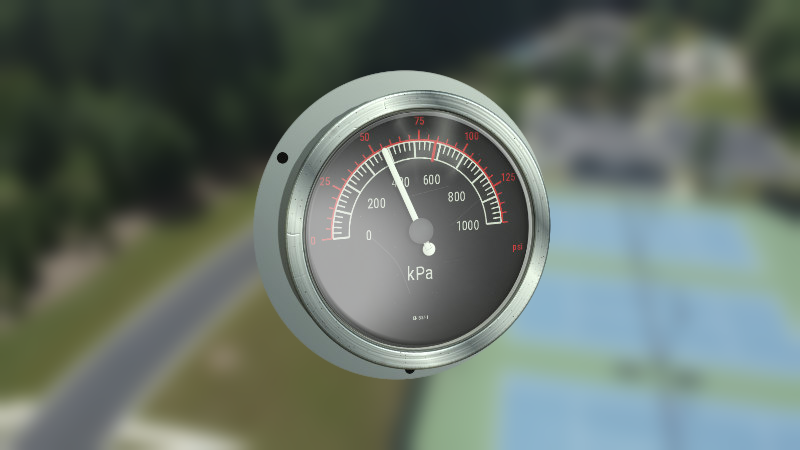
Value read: 380
